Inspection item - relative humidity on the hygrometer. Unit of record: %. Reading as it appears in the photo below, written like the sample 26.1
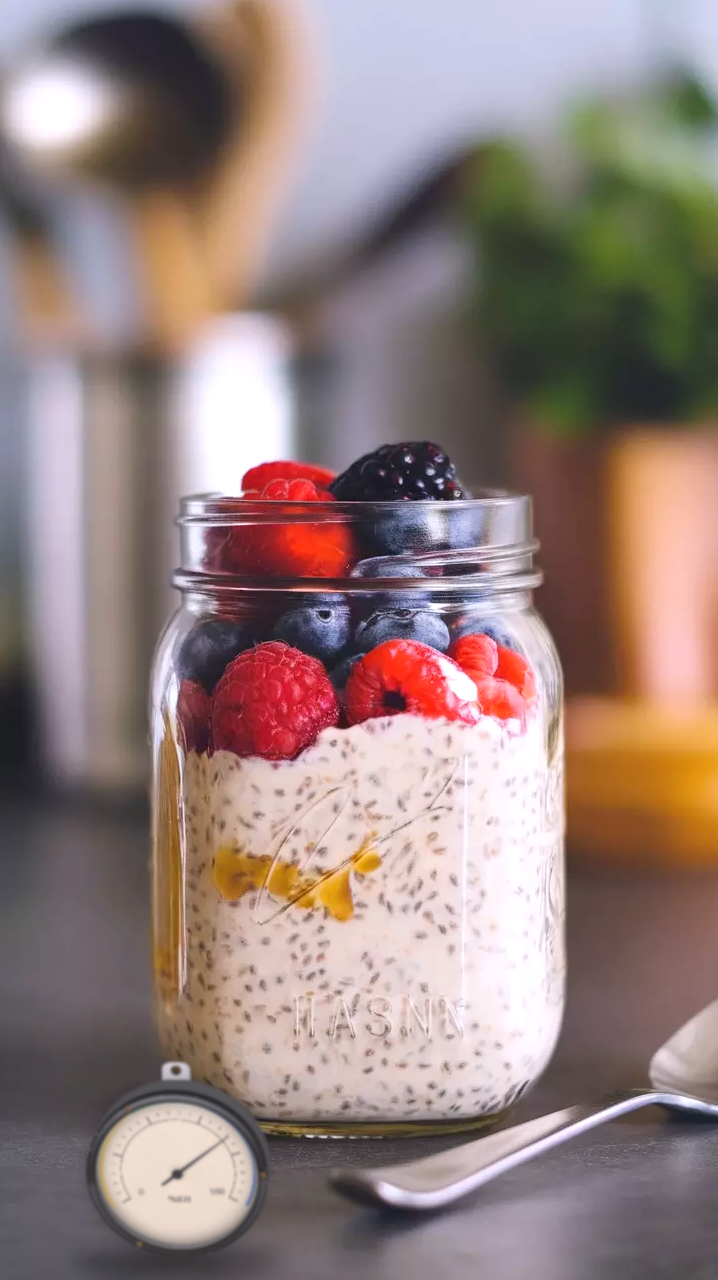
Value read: 72
